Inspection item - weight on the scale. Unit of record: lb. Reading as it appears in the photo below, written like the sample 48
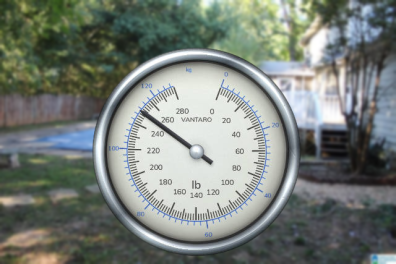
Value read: 250
